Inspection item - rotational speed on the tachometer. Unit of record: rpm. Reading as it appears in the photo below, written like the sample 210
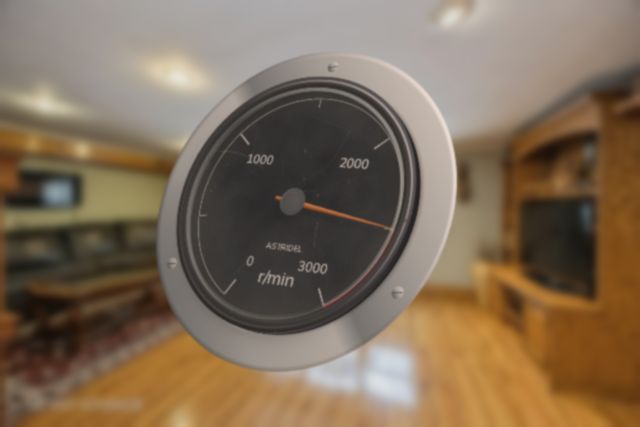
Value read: 2500
